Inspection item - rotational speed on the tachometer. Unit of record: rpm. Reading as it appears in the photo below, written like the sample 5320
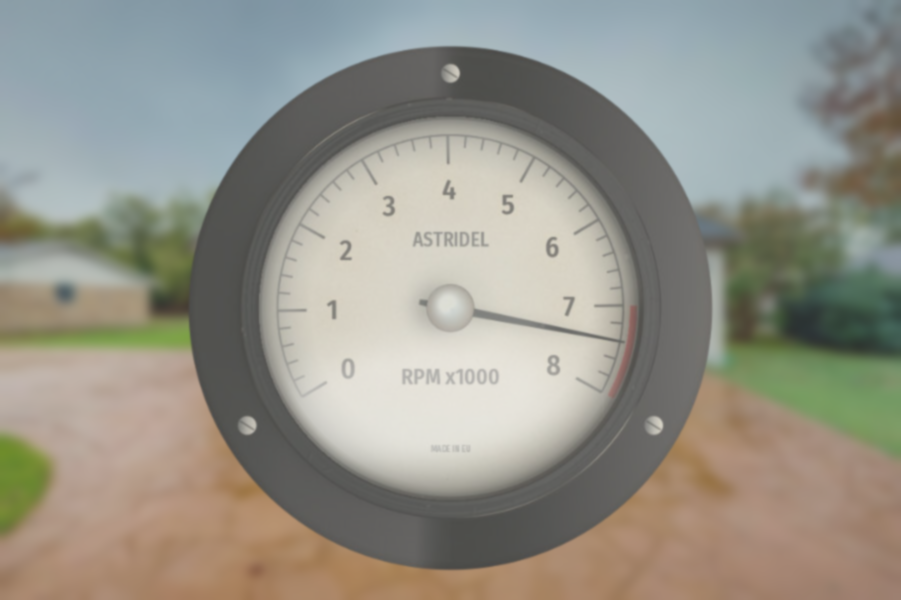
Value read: 7400
